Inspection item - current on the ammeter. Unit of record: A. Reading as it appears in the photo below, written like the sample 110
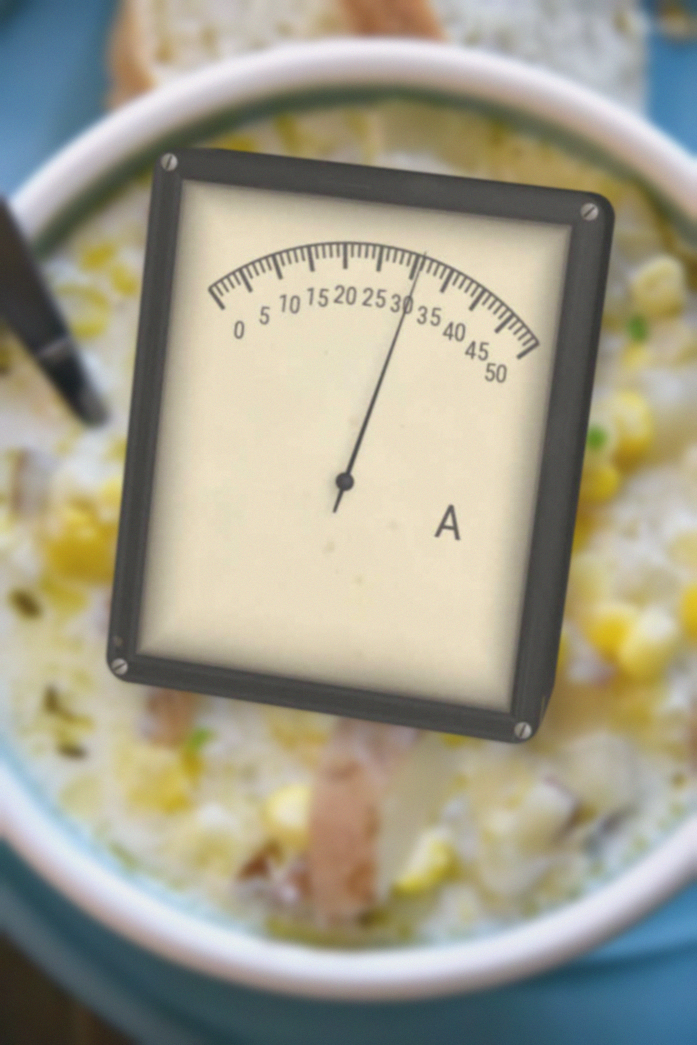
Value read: 31
